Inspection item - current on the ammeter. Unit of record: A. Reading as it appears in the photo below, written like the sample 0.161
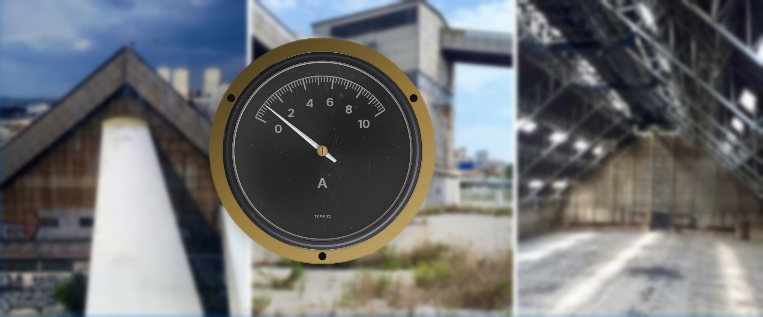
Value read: 1
